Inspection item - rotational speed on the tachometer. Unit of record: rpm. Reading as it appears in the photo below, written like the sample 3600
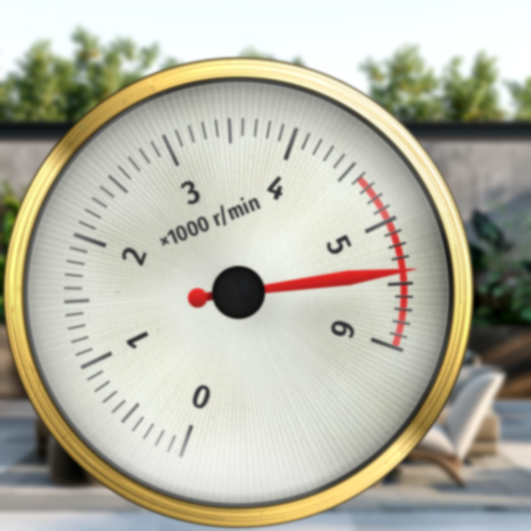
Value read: 5400
